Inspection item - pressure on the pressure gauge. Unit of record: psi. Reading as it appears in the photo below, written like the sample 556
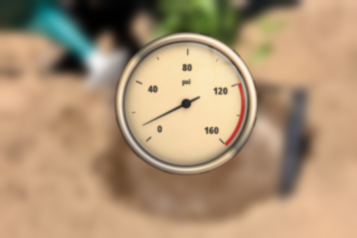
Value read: 10
